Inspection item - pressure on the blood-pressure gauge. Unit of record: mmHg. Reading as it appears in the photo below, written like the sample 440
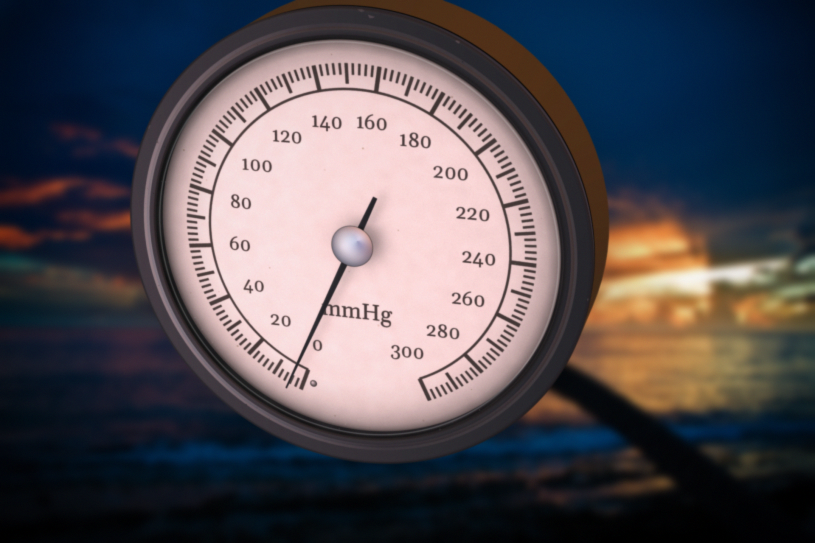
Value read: 4
